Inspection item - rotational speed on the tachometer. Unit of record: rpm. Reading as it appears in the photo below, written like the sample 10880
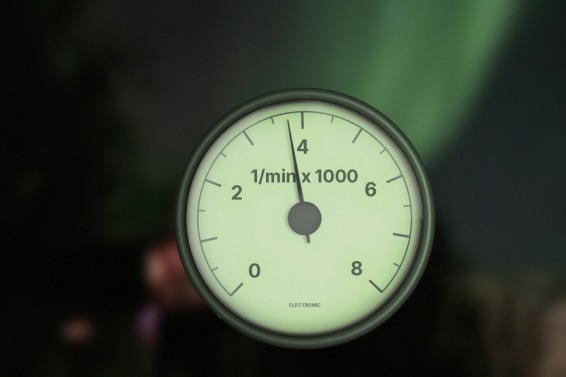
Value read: 3750
